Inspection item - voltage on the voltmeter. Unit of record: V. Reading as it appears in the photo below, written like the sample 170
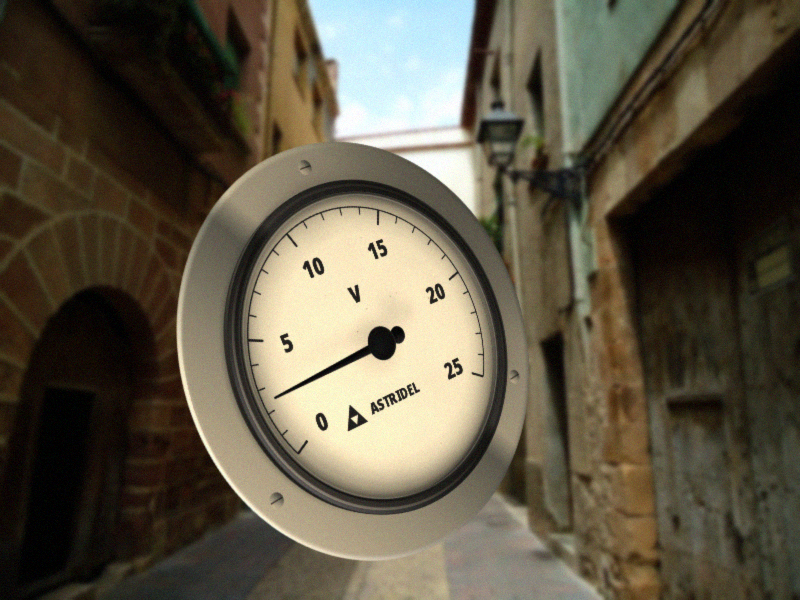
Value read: 2.5
